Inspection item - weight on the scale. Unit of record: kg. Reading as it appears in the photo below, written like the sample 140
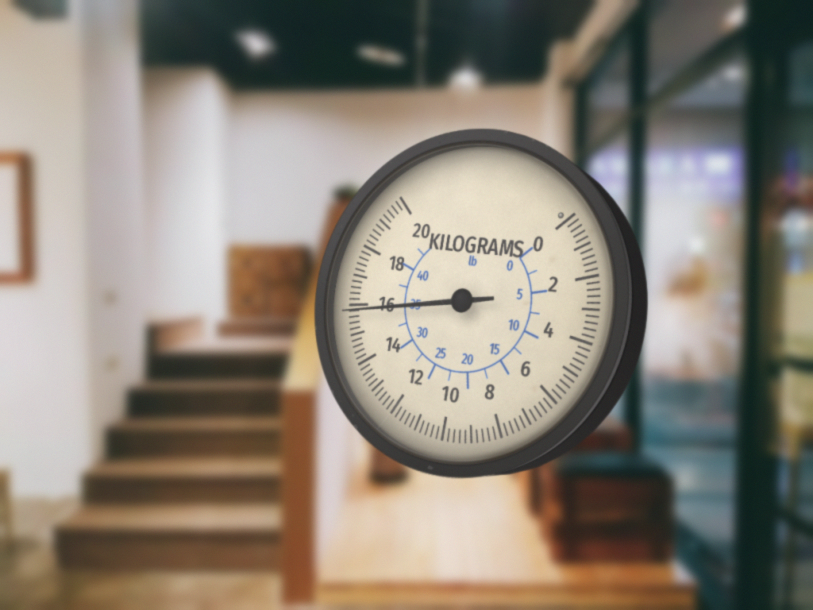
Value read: 15.8
